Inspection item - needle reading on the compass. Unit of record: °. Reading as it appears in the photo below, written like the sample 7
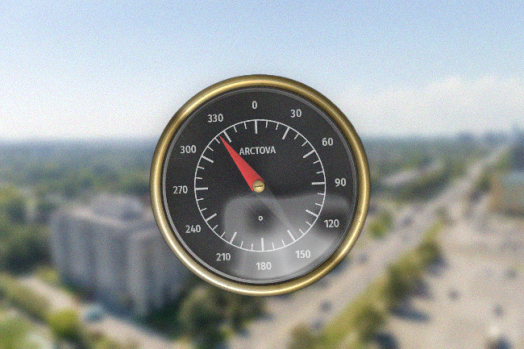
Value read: 325
